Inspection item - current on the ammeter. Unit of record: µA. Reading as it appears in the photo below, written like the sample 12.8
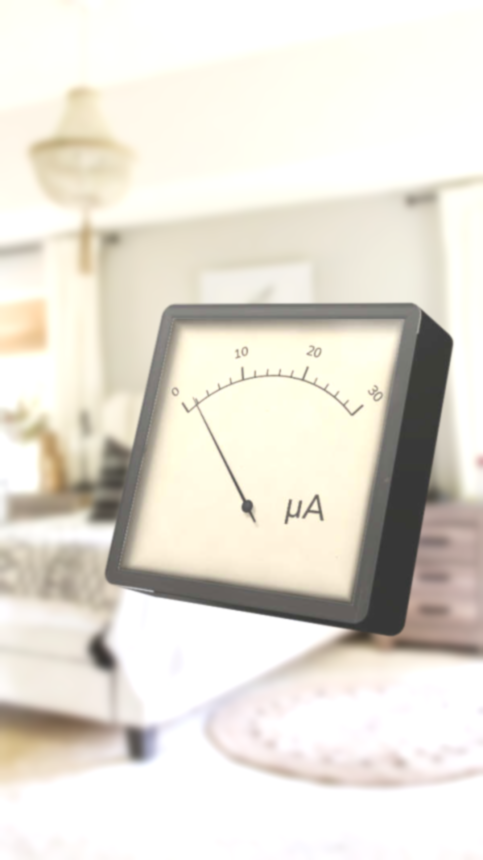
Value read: 2
